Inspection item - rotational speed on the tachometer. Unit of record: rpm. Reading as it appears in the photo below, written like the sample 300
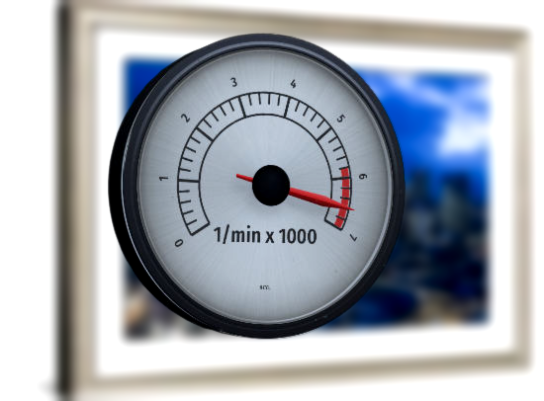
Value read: 6600
